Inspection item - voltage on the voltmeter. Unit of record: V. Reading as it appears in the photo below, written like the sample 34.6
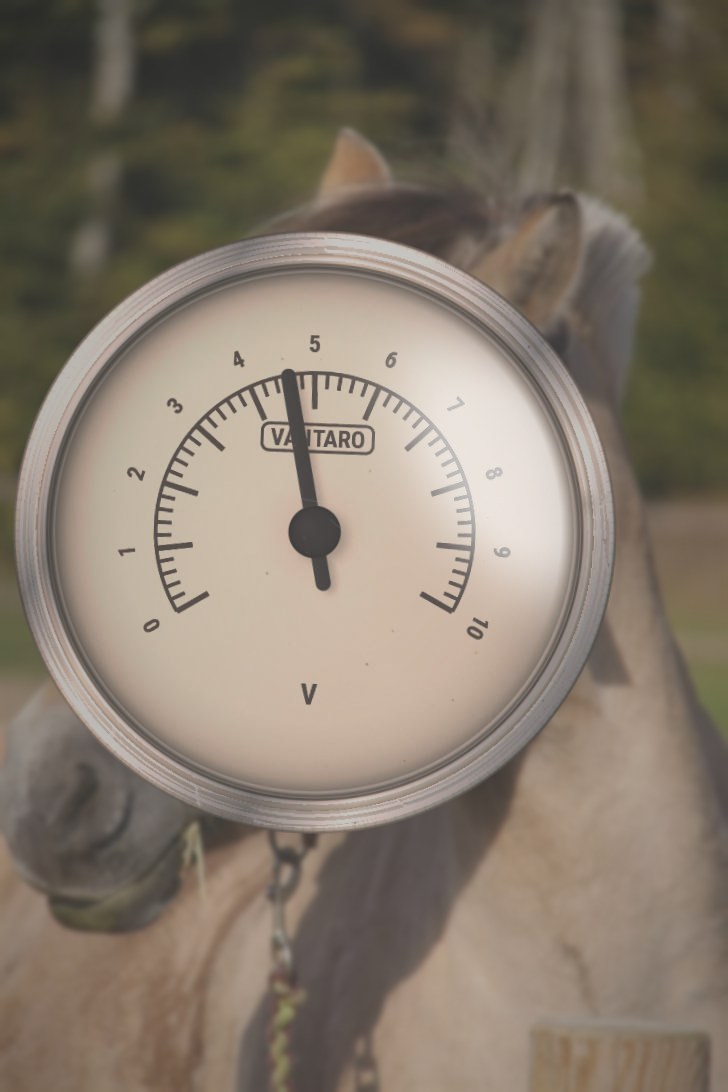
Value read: 4.6
